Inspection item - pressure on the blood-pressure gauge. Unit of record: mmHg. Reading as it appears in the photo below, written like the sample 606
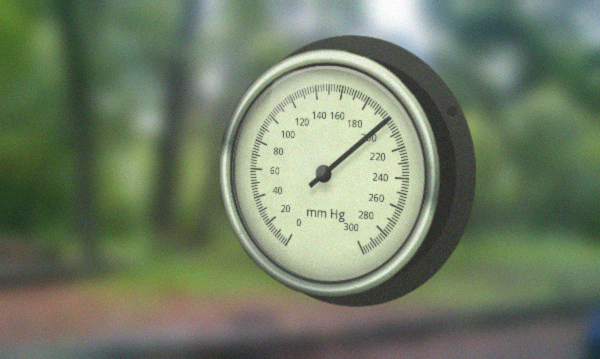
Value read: 200
